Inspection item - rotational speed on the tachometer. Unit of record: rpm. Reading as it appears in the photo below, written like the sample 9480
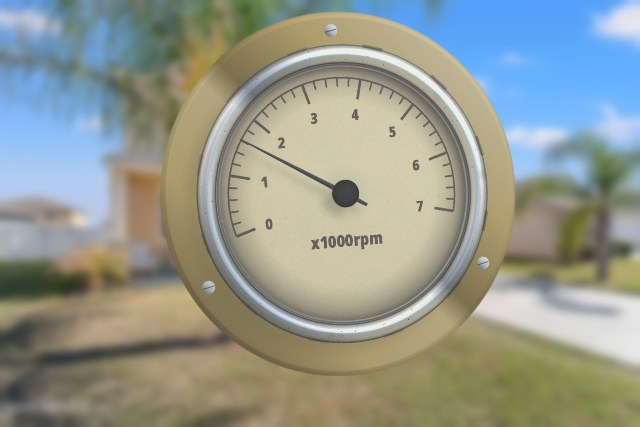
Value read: 1600
